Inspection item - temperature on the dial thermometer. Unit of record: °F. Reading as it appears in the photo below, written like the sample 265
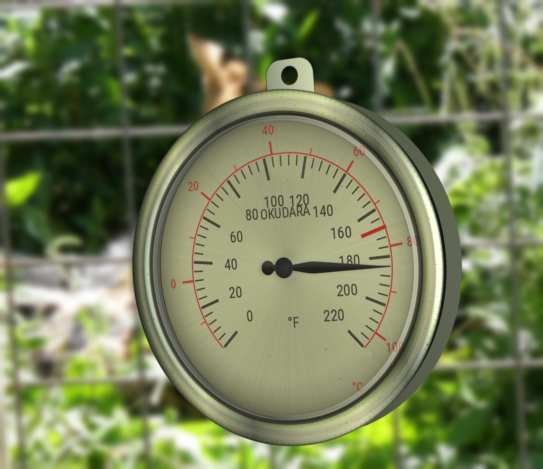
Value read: 184
